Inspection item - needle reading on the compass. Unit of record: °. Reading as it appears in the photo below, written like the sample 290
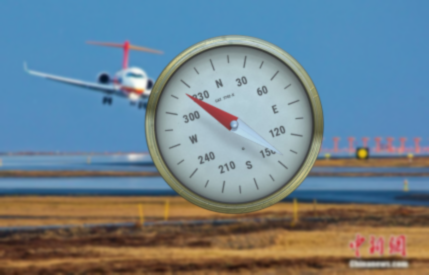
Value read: 322.5
